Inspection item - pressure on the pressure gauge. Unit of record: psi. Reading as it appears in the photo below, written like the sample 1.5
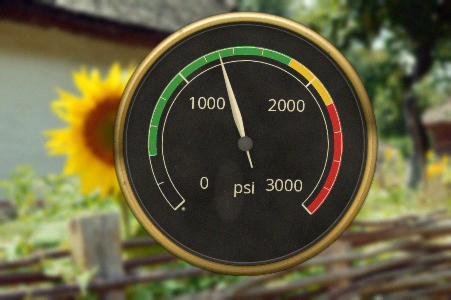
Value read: 1300
